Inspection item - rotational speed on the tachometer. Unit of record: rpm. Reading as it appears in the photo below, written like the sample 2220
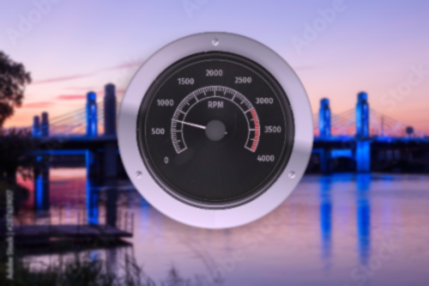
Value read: 750
